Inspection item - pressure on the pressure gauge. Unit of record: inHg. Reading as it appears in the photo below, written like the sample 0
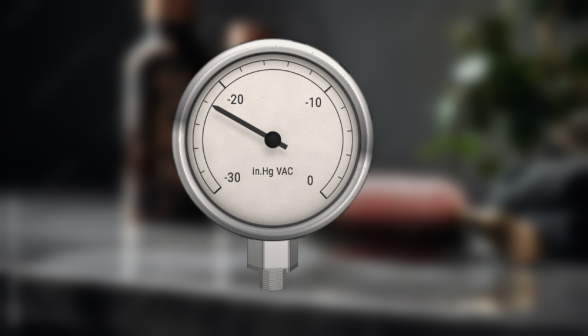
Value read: -22
